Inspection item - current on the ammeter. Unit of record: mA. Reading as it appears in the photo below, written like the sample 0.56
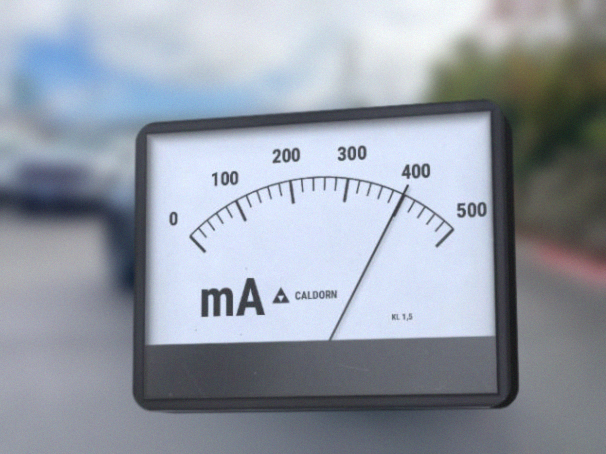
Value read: 400
